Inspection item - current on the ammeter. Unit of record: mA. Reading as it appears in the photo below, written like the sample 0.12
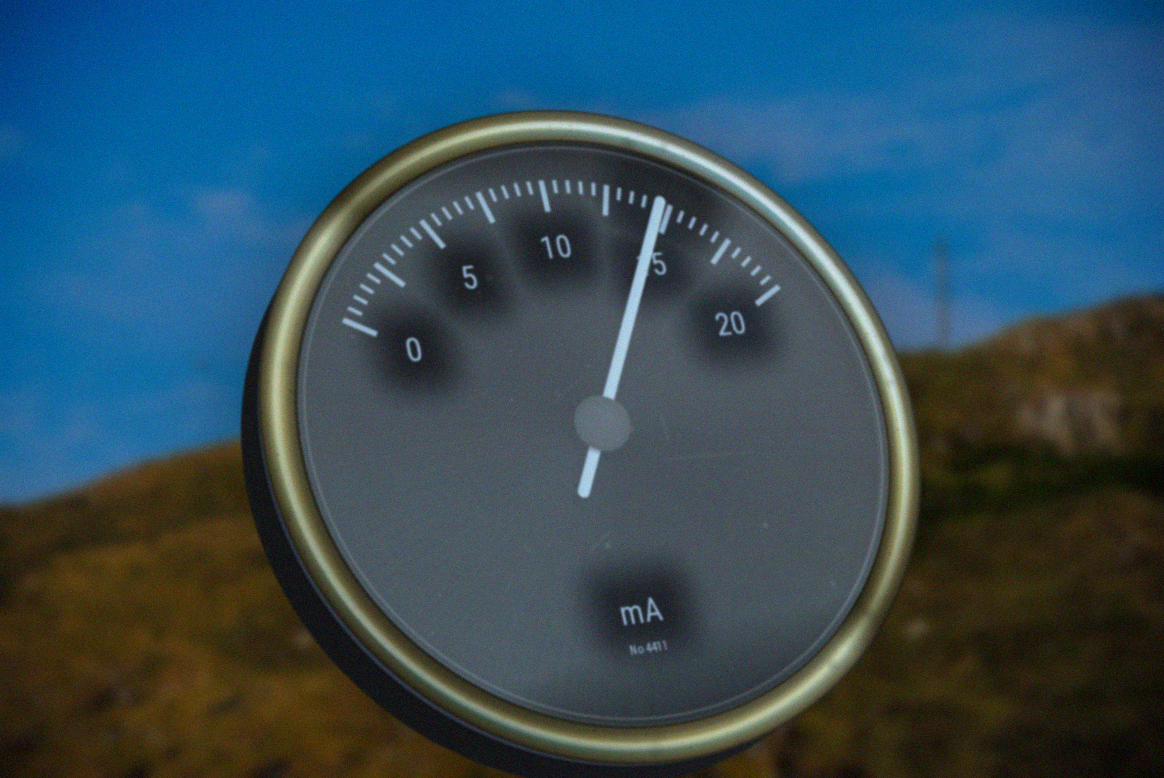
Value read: 14.5
